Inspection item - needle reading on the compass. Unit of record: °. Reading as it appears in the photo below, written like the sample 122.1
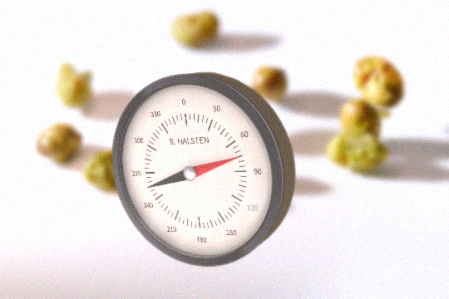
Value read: 75
